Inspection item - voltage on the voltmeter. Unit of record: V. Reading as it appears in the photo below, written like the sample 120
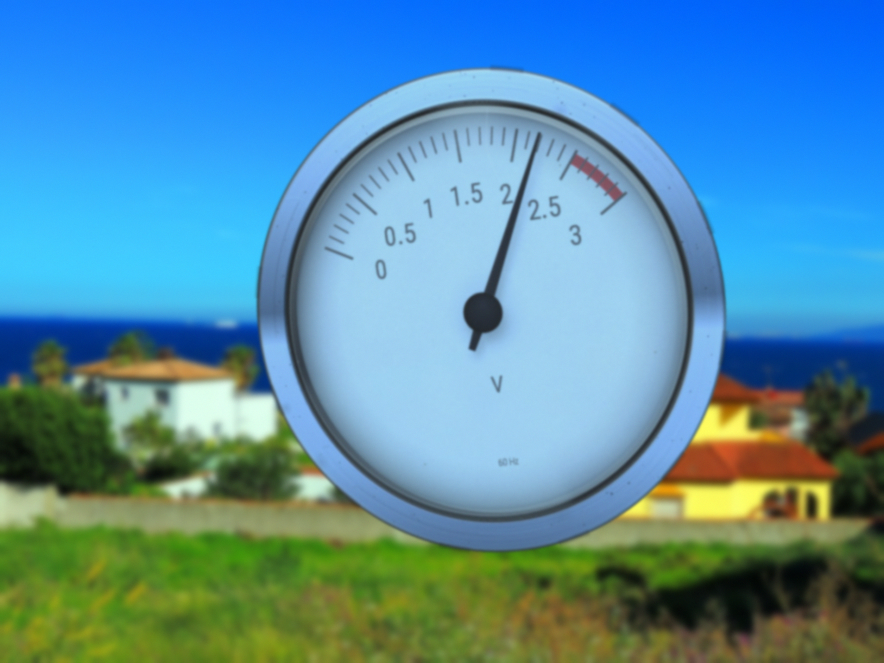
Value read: 2.2
